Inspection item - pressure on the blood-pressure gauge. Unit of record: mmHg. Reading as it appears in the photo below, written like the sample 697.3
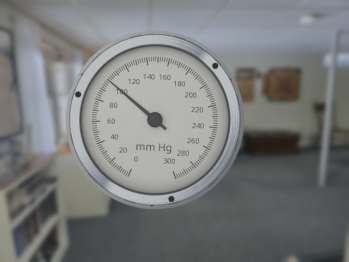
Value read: 100
